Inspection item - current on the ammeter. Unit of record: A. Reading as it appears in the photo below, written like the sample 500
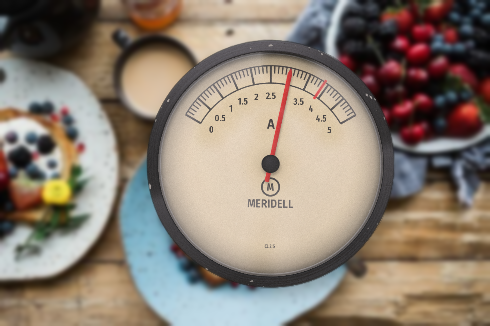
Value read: 3
